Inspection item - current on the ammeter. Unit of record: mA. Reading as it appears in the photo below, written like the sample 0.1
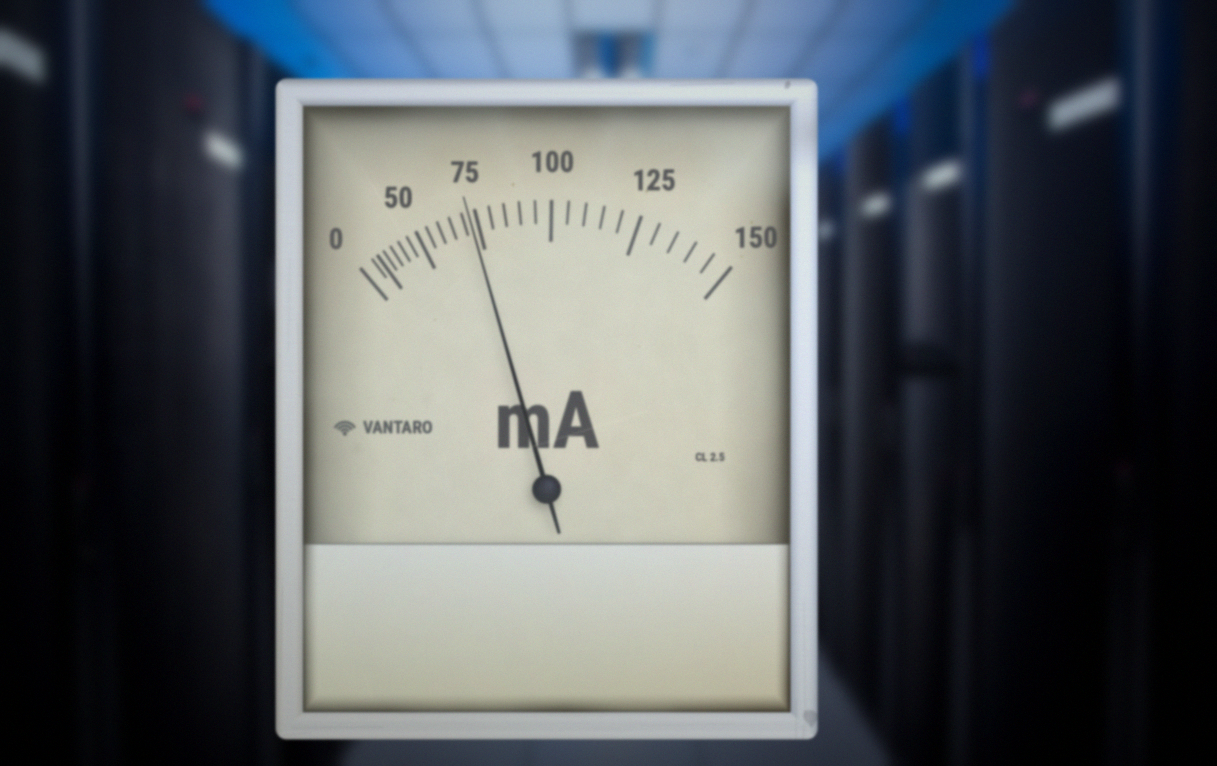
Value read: 72.5
